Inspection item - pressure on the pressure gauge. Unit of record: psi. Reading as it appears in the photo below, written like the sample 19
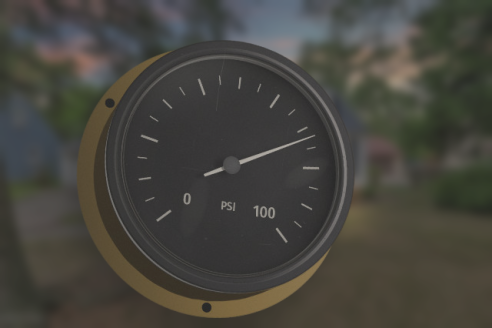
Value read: 72.5
